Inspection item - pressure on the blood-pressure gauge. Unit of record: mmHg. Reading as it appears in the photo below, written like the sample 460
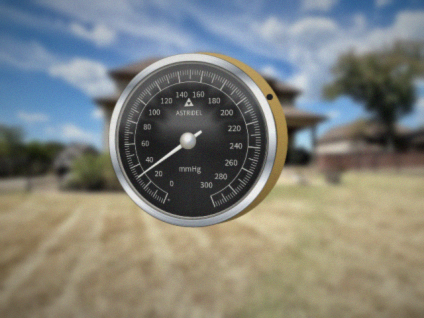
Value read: 30
